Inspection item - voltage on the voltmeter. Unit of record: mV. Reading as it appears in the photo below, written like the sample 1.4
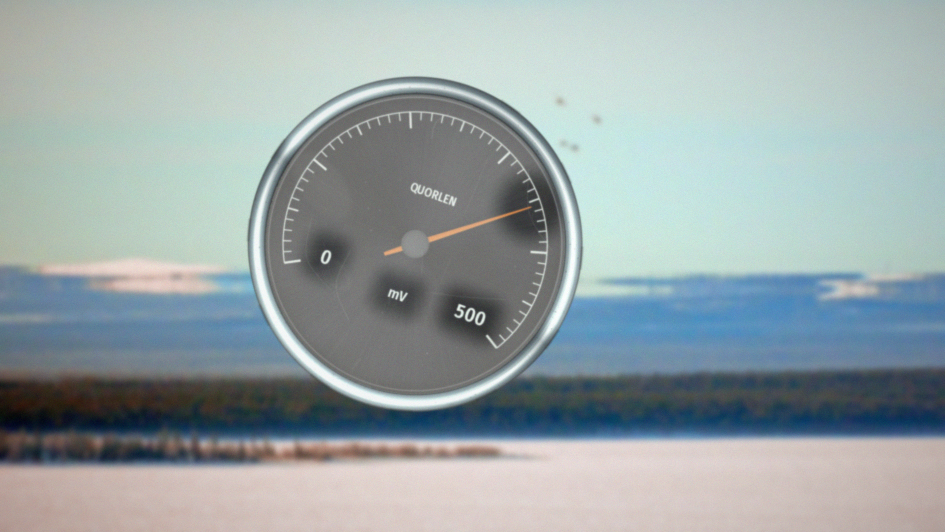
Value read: 355
